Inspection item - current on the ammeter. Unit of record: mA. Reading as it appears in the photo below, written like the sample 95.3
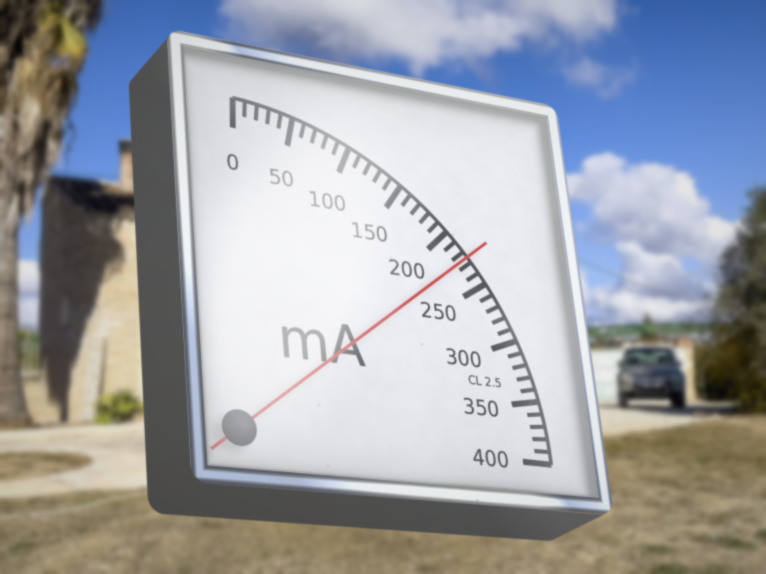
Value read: 225
